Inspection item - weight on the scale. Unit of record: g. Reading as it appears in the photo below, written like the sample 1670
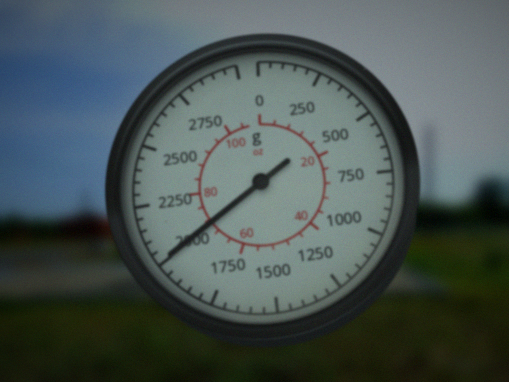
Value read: 2000
